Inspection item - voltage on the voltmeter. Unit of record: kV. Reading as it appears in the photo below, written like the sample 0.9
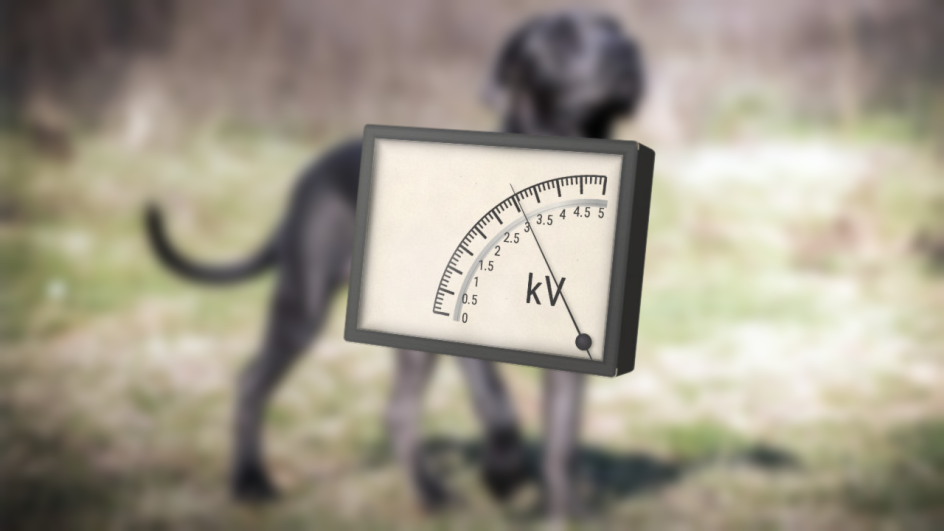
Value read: 3.1
